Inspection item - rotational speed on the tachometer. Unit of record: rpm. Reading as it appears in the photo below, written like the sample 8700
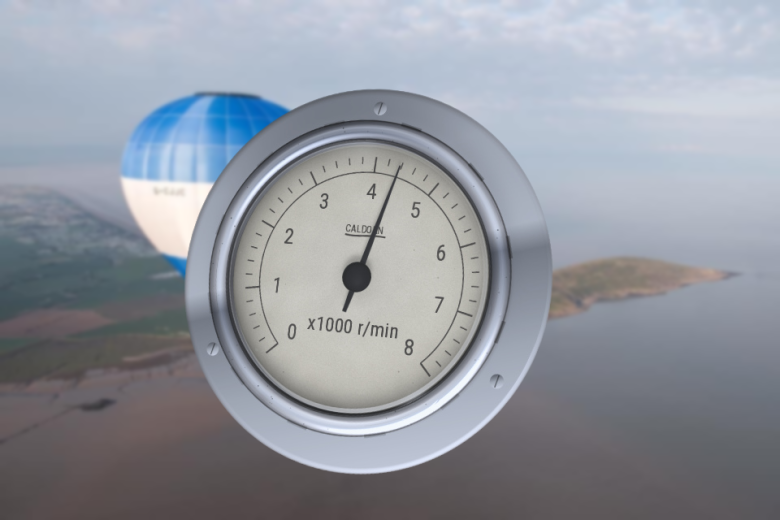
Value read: 4400
